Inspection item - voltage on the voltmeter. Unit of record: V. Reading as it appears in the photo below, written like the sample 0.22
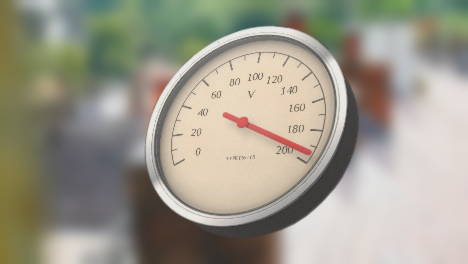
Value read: 195
